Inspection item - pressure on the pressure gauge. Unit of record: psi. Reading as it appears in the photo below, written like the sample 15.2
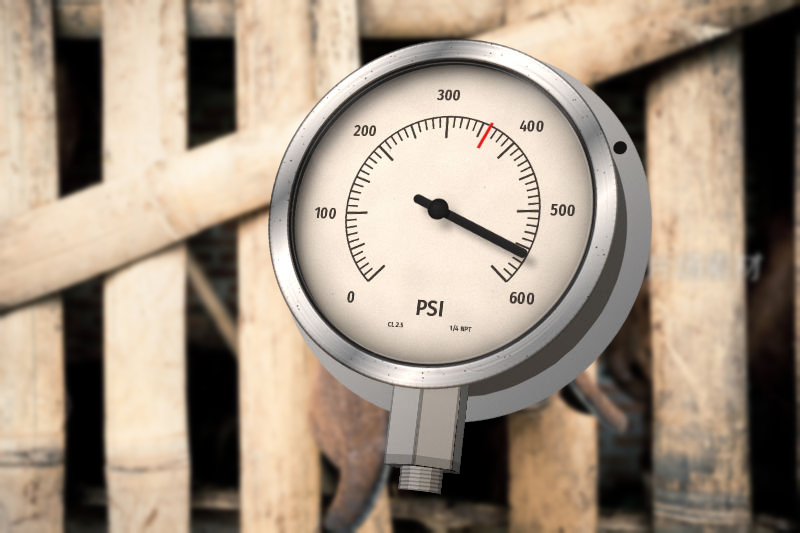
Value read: 560
